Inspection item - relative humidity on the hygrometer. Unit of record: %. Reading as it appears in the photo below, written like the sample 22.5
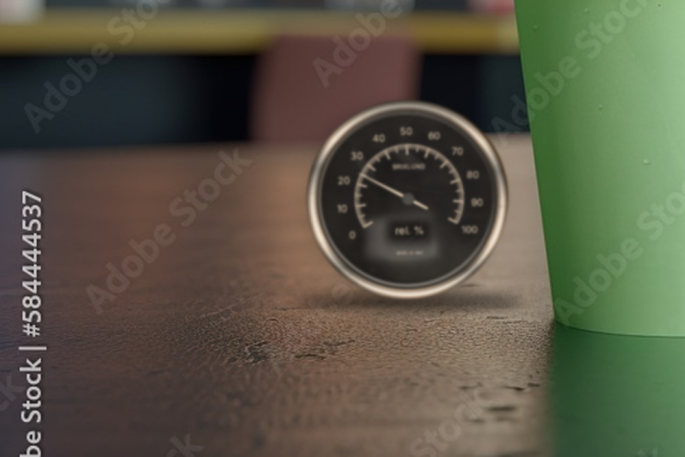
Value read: 25
